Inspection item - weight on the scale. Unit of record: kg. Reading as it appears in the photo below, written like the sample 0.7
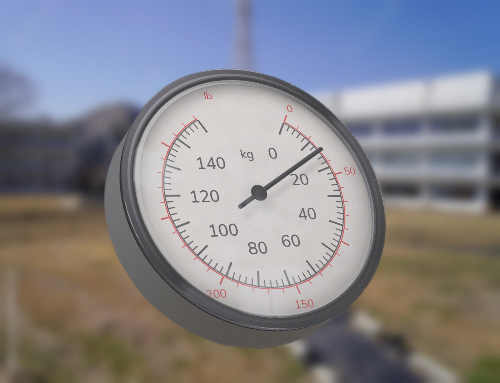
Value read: 14
